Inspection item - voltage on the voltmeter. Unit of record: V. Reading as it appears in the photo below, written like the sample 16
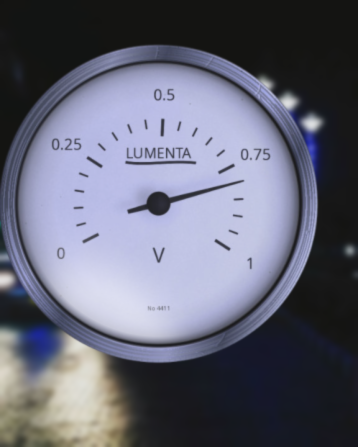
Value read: 0.8
